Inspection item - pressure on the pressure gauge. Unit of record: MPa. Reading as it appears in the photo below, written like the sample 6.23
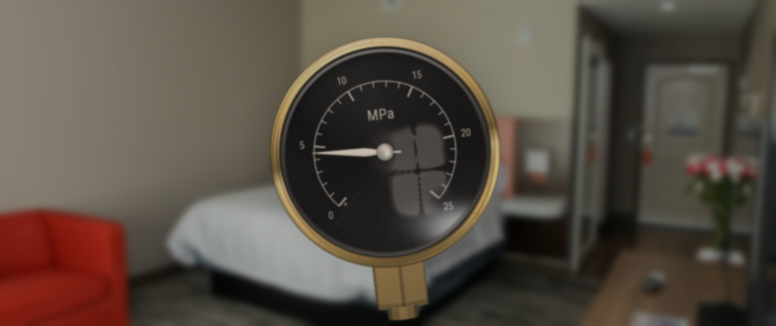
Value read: 4.5
